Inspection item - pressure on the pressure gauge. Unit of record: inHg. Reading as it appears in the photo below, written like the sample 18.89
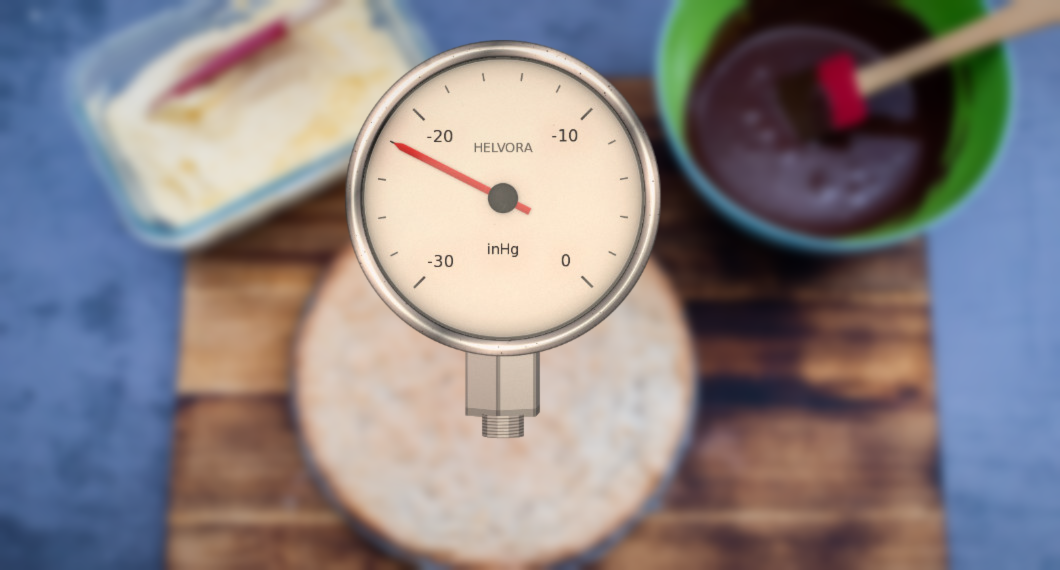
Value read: -22
